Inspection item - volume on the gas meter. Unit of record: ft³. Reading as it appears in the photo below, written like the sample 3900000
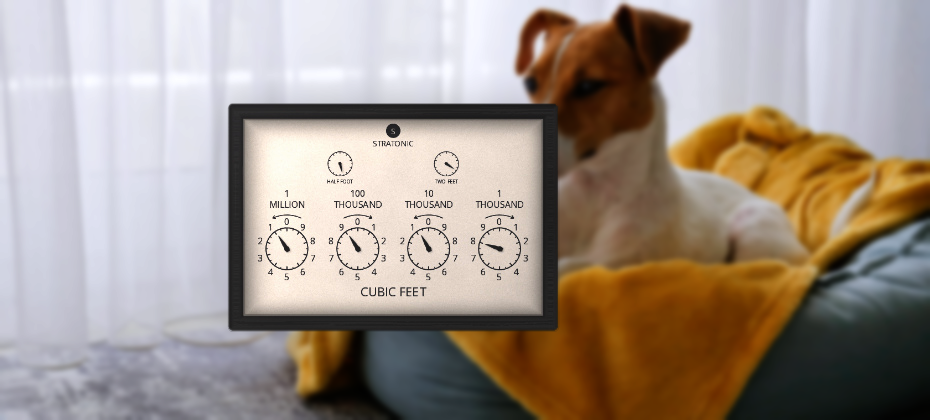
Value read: 90800
